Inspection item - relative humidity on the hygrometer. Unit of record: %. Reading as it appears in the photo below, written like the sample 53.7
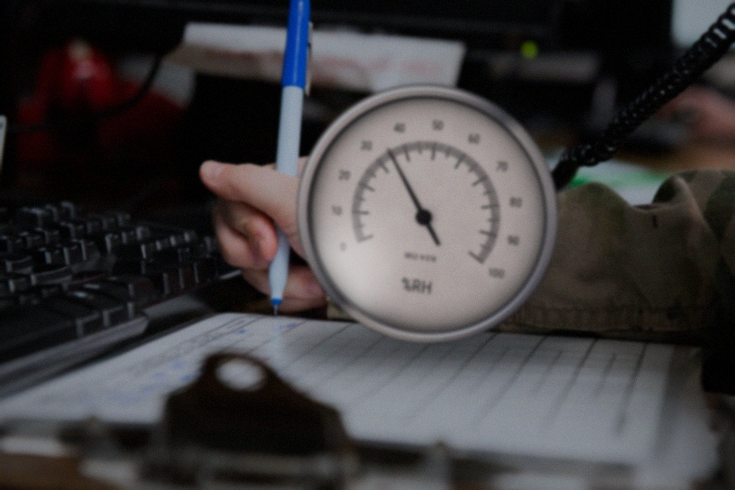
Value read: 35
